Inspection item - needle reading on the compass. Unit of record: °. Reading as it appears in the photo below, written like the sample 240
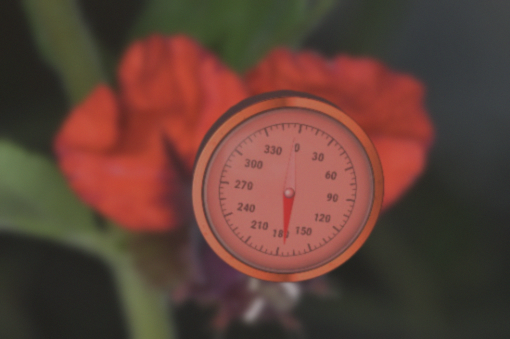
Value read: 175
